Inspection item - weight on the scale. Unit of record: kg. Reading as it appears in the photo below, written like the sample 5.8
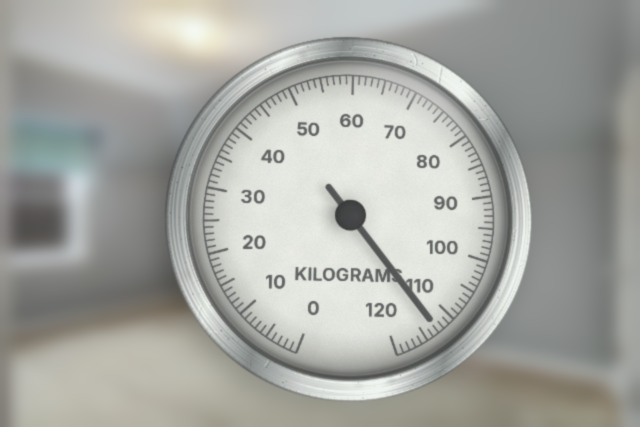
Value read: 113
